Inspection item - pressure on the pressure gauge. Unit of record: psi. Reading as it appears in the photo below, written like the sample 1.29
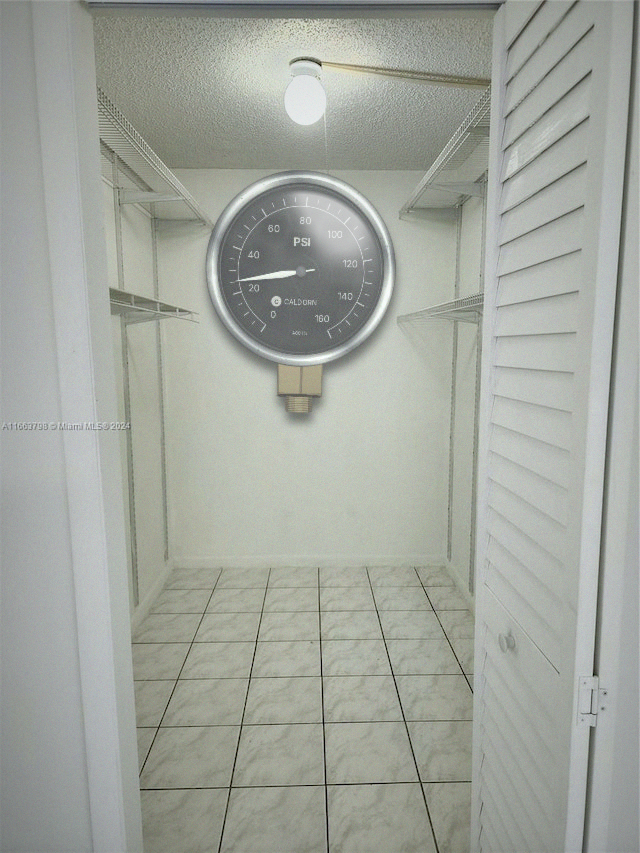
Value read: 25
